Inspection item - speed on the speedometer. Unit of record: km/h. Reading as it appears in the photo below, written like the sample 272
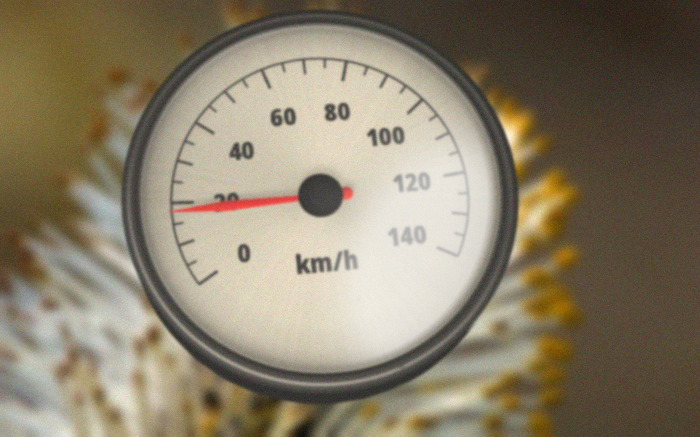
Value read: 17.5
